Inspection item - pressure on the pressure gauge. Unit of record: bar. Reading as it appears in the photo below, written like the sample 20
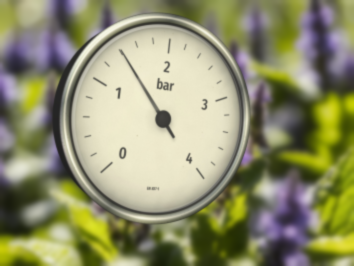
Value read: 1.4
